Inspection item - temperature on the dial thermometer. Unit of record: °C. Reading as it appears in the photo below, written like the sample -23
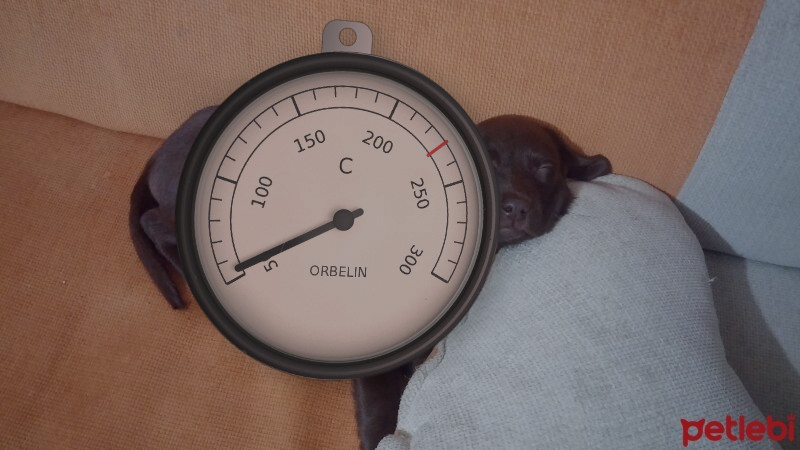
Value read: 55
